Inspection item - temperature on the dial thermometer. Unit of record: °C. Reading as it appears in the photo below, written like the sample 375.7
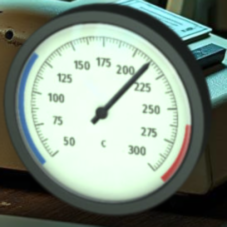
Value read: 212.5
